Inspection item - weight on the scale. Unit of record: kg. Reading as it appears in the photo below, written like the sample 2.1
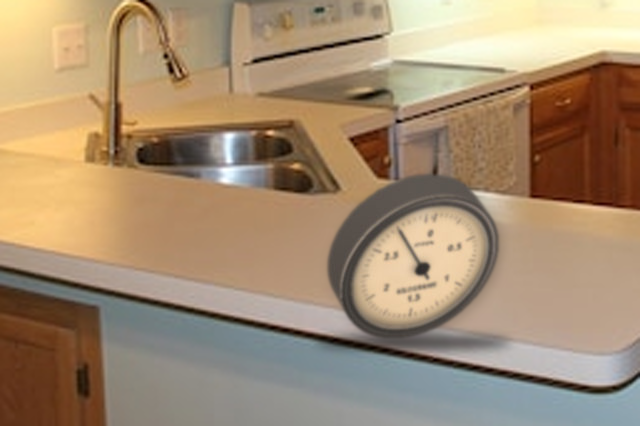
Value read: 2.75
